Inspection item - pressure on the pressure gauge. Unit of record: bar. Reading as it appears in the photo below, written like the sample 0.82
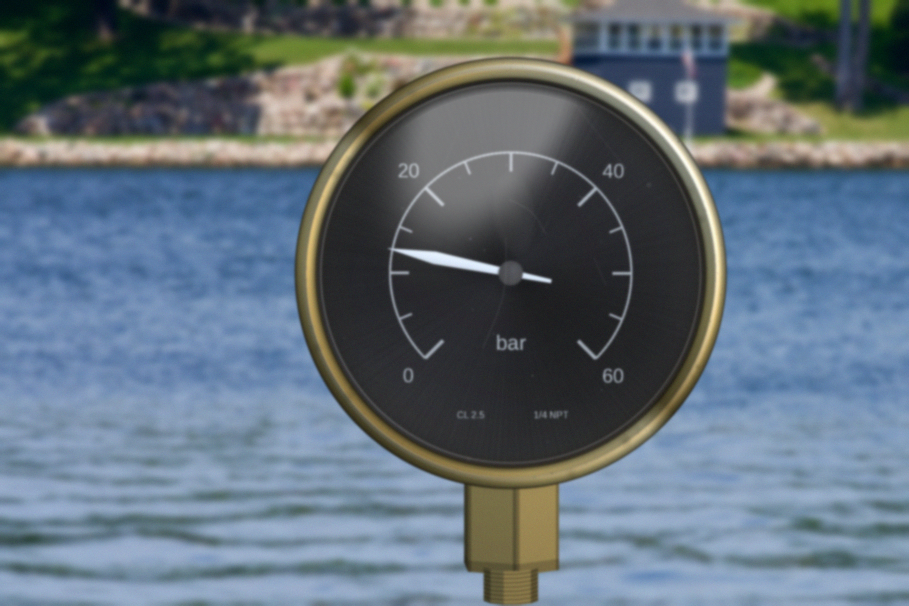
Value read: 12.5
